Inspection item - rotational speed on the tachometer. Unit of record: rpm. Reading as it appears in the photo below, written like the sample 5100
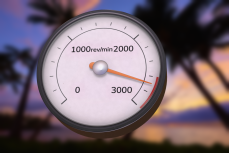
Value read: 2700
